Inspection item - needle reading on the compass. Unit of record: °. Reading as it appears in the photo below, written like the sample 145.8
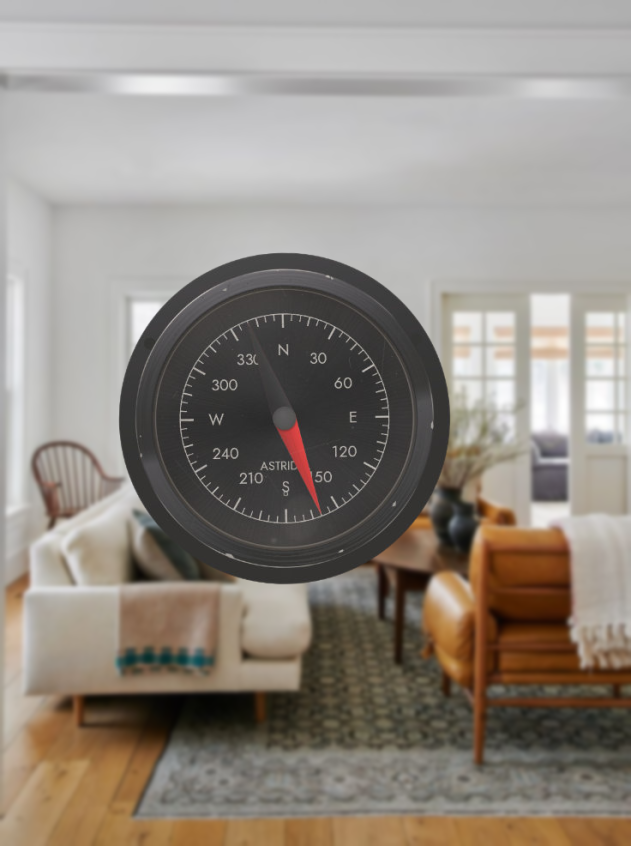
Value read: 160
